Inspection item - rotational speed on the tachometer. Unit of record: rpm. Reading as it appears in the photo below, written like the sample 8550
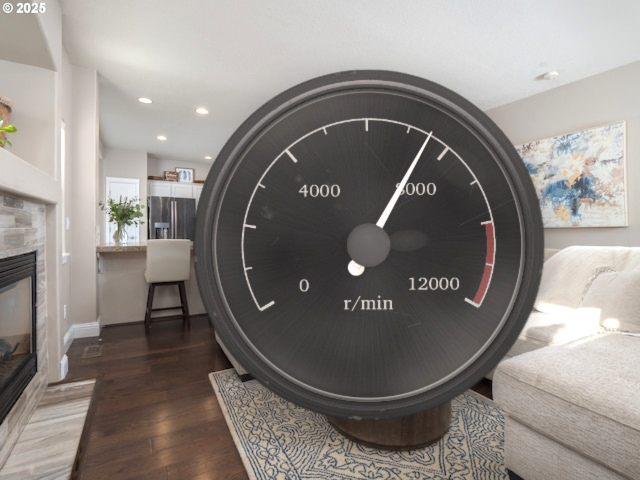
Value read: 7500
